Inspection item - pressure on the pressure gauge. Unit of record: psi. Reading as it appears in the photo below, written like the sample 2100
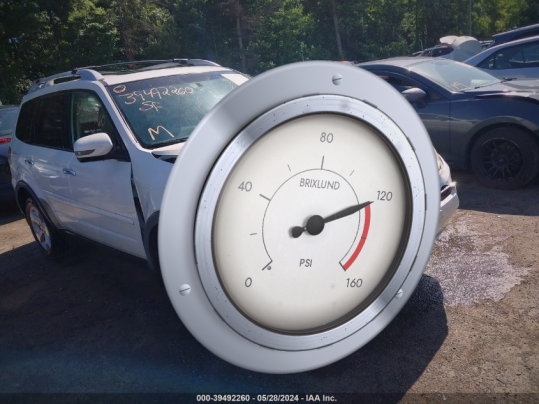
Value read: 120
